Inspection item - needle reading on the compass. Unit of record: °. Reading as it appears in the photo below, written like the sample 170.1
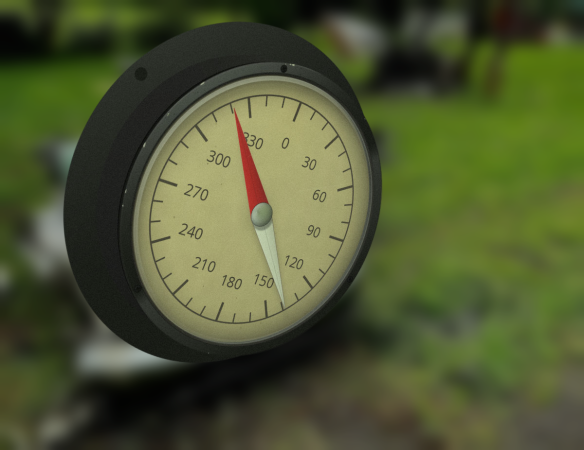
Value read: 320
